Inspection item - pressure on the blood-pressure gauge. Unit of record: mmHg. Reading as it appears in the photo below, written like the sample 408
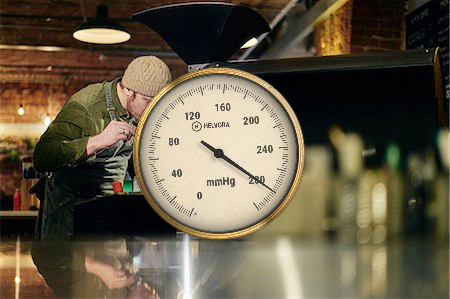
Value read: 280
